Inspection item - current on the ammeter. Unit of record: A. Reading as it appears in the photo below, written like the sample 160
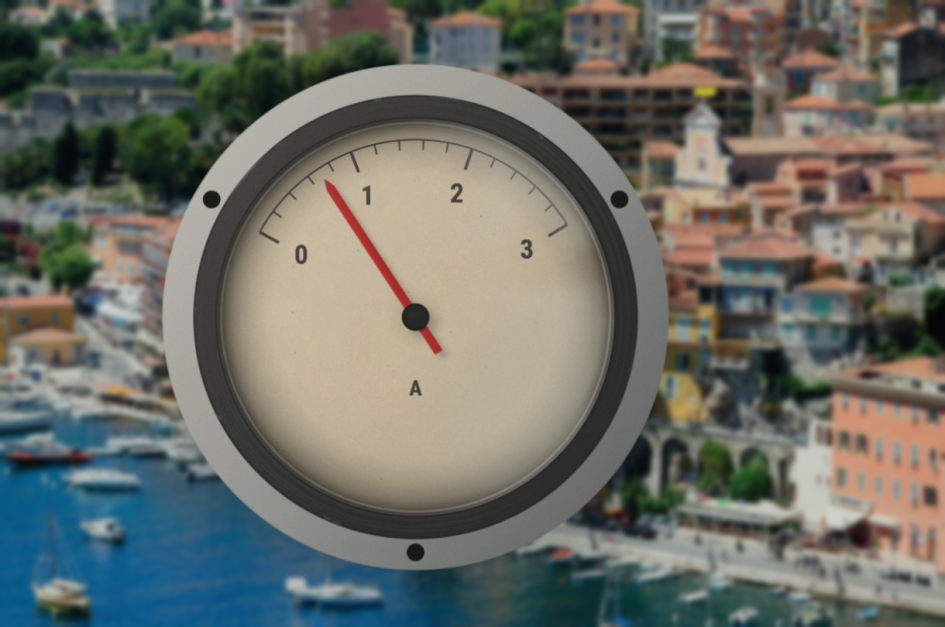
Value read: 0.7
